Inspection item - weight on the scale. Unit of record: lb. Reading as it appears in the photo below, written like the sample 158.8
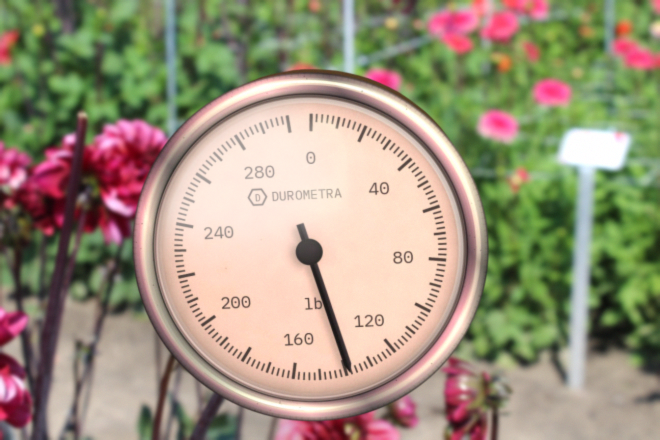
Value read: 138
